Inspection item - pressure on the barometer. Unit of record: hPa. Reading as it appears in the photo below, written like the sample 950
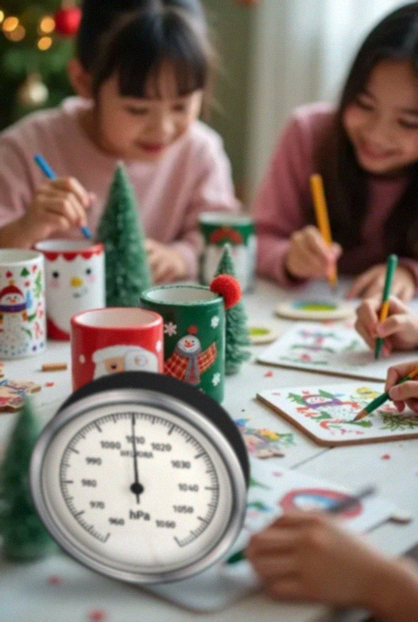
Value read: 1010
